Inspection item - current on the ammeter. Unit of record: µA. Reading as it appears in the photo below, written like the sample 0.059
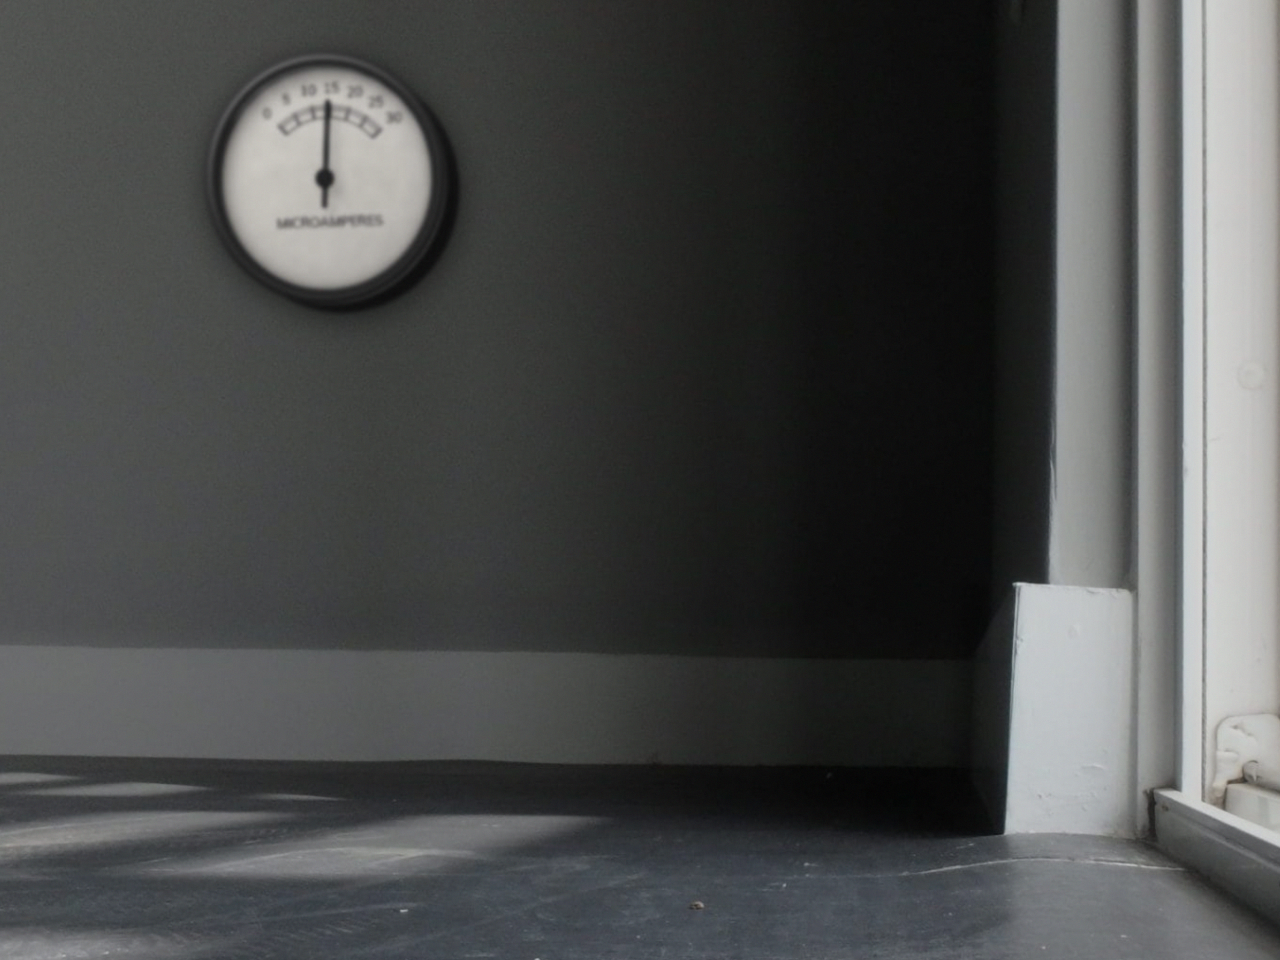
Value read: 15
